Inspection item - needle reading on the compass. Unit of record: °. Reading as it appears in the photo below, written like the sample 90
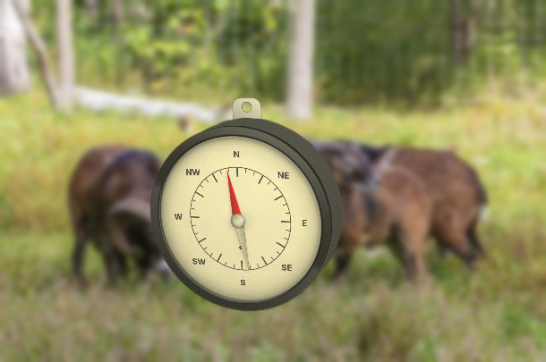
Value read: 350
